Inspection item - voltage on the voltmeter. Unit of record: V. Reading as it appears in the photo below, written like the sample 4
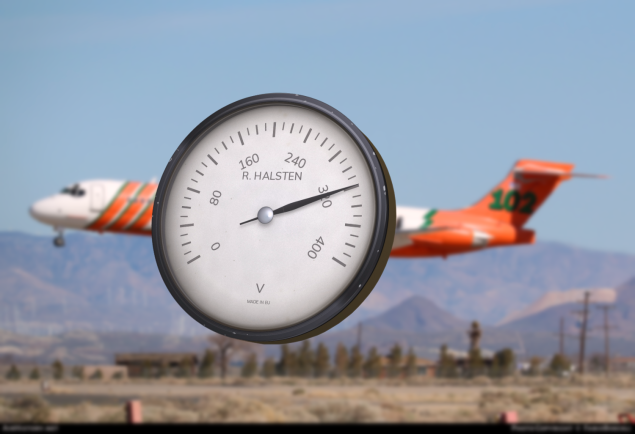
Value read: 320
